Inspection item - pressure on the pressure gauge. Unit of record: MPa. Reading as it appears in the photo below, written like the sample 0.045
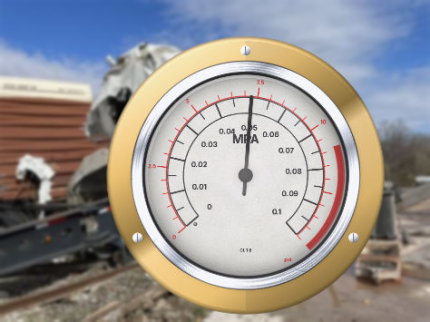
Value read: 0.05
